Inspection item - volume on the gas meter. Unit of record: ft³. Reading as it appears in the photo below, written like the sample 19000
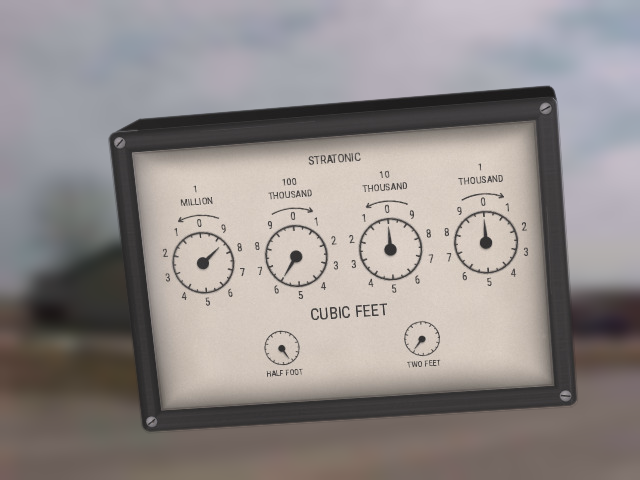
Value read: 860000
